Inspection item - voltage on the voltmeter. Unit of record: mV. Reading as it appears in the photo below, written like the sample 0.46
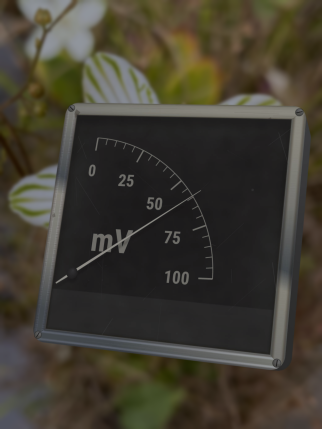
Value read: 60
